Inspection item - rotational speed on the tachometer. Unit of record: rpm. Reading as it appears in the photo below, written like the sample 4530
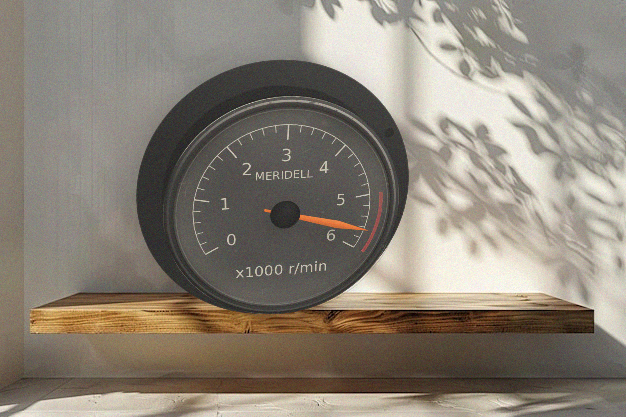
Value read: 5600
